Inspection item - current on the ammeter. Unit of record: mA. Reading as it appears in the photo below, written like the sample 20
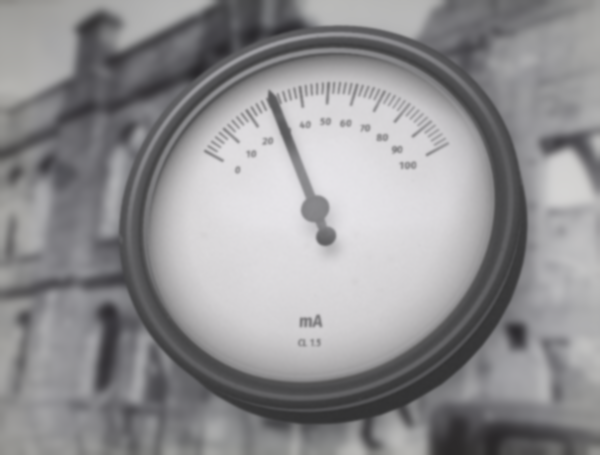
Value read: 30
